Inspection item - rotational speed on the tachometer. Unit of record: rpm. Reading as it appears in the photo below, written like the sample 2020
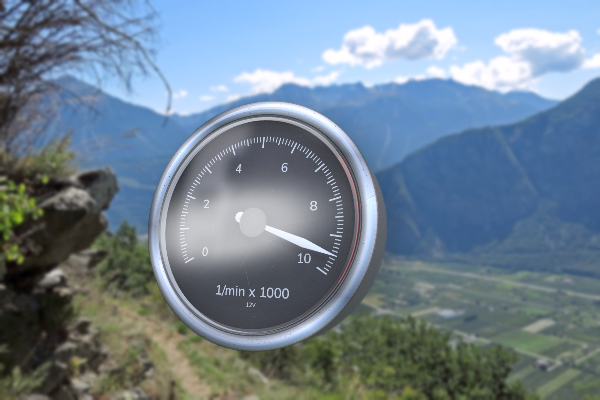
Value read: 9500
